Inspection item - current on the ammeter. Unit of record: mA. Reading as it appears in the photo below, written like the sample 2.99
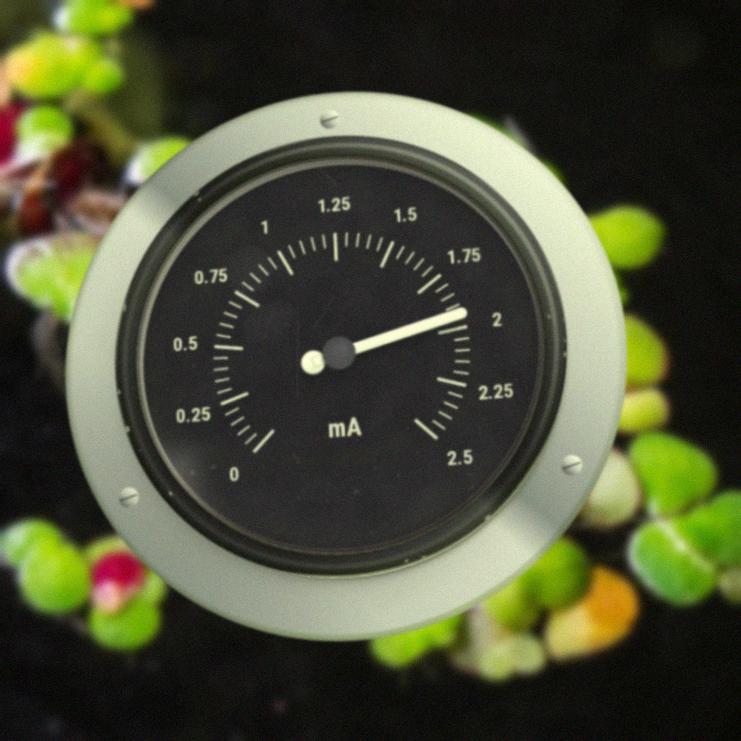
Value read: 1.95
